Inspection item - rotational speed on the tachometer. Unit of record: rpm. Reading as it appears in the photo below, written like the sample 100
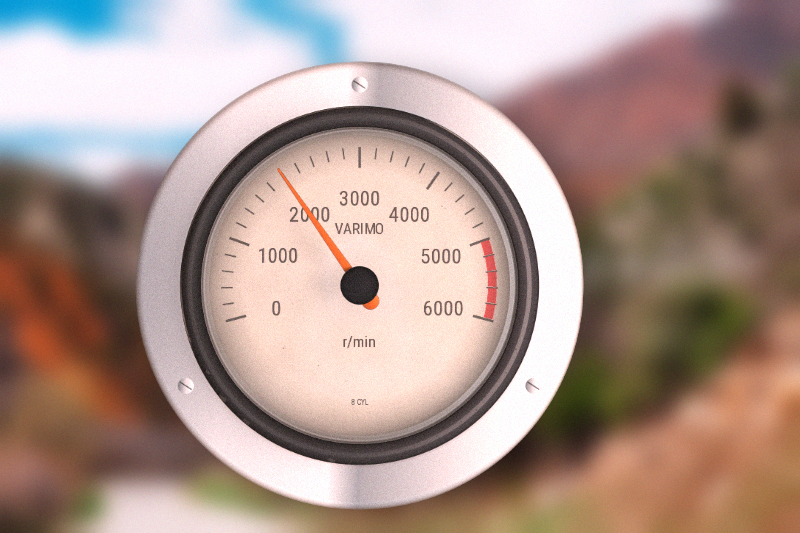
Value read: 2000
